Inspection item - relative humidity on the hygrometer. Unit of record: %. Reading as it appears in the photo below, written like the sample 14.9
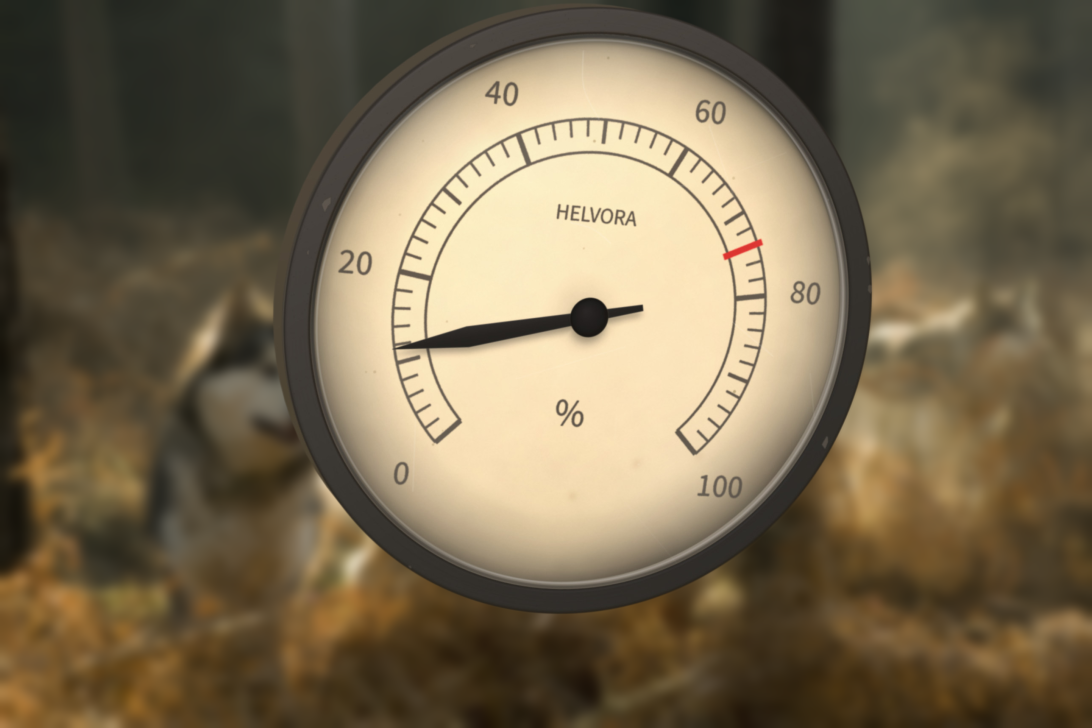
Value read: 12
